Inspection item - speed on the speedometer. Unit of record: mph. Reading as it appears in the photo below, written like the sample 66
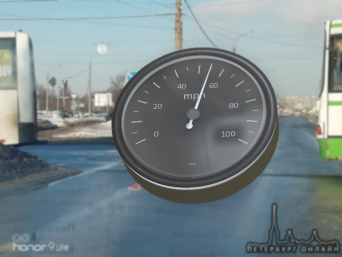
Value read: 55
